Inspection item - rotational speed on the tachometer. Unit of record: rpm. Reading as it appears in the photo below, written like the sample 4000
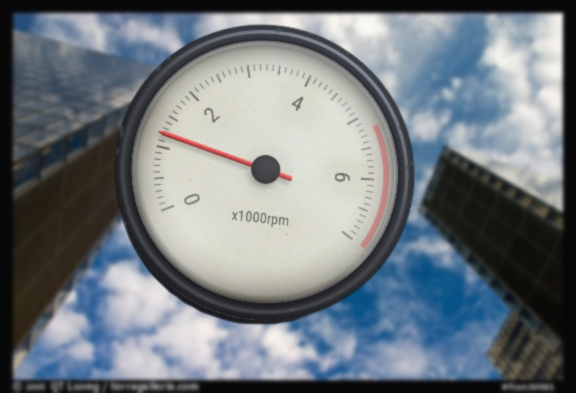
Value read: 1200
